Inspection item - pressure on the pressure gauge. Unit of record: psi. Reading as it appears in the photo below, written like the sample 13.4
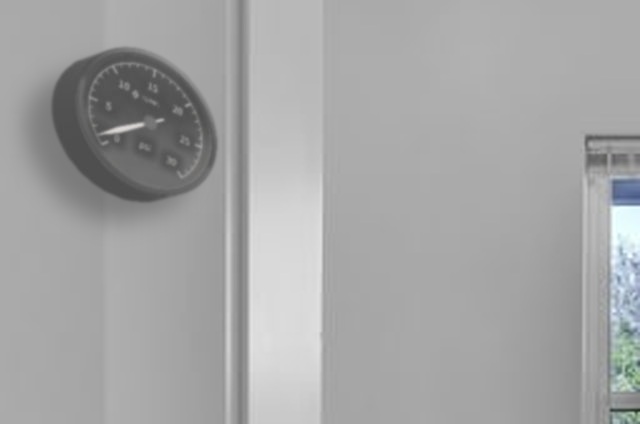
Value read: 1
